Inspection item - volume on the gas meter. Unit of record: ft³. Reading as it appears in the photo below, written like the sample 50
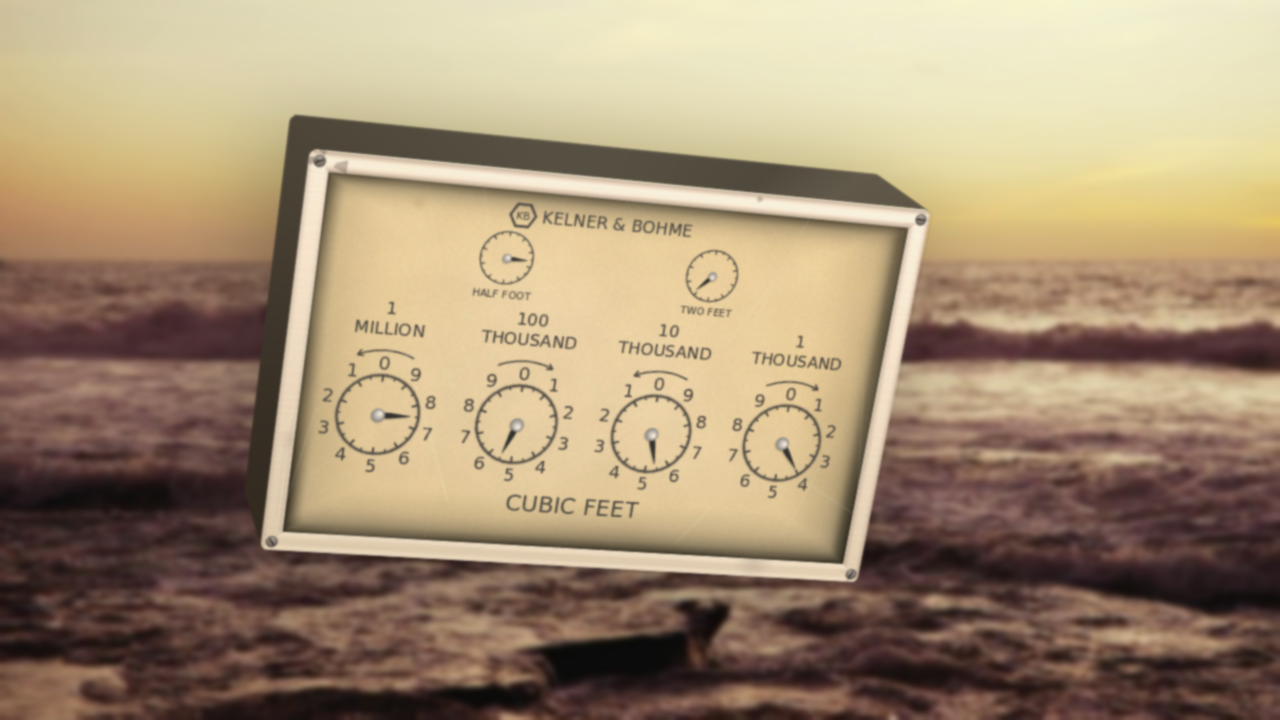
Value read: 755400
